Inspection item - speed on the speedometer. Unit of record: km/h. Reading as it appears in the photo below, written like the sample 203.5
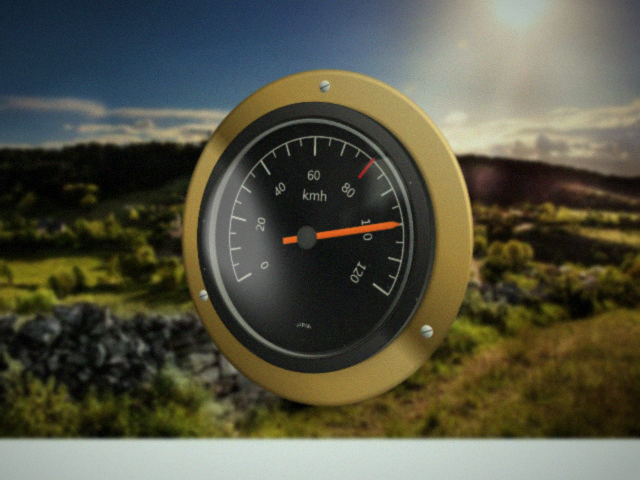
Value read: 100
